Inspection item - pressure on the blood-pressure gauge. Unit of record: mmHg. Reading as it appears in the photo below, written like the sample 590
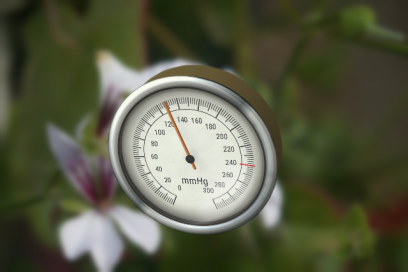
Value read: 130
